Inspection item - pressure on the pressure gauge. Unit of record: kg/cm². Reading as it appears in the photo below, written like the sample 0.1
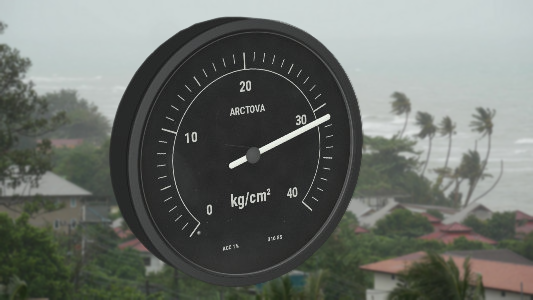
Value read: 31
